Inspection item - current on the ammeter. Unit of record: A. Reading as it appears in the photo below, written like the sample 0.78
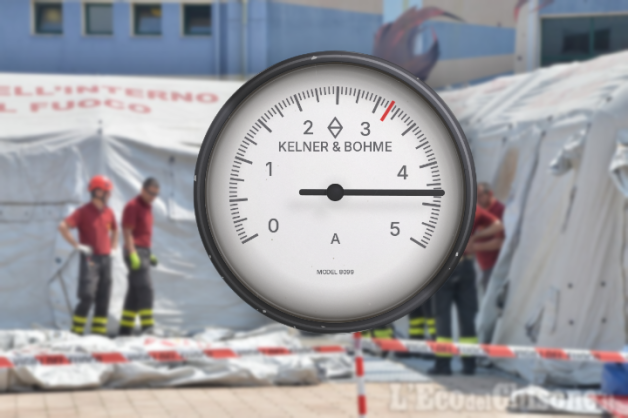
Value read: 4.35
